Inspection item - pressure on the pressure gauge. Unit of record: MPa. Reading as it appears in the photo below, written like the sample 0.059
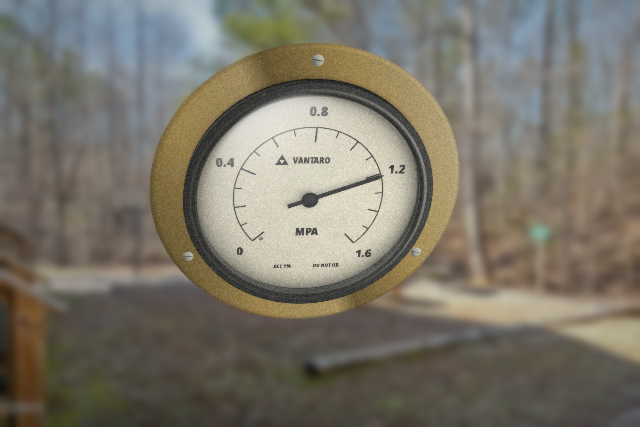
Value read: 1.2
